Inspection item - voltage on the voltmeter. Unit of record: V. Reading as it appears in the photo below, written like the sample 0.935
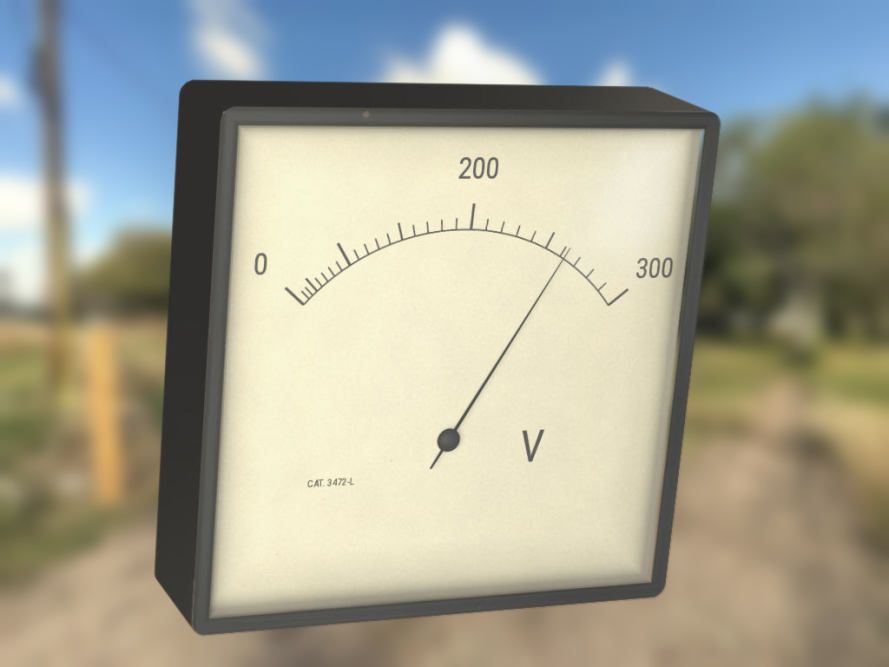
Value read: 260
